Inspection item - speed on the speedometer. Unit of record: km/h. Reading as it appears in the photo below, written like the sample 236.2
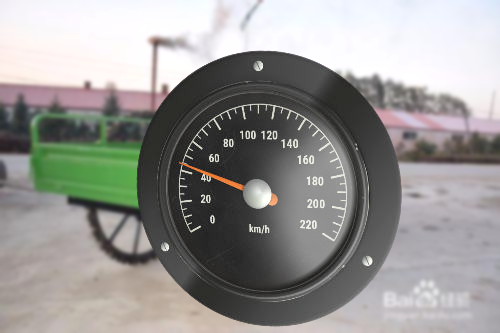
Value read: 45
